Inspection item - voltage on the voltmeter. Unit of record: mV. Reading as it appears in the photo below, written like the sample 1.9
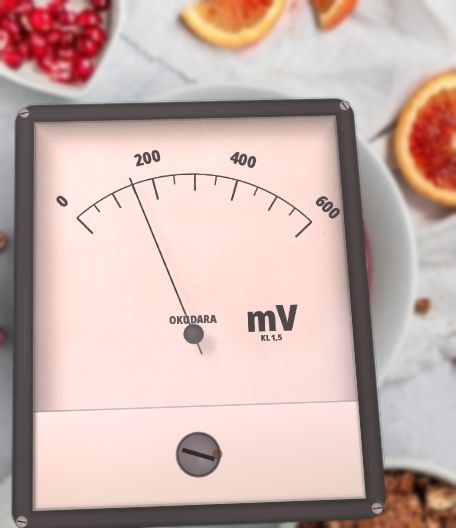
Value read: 150
